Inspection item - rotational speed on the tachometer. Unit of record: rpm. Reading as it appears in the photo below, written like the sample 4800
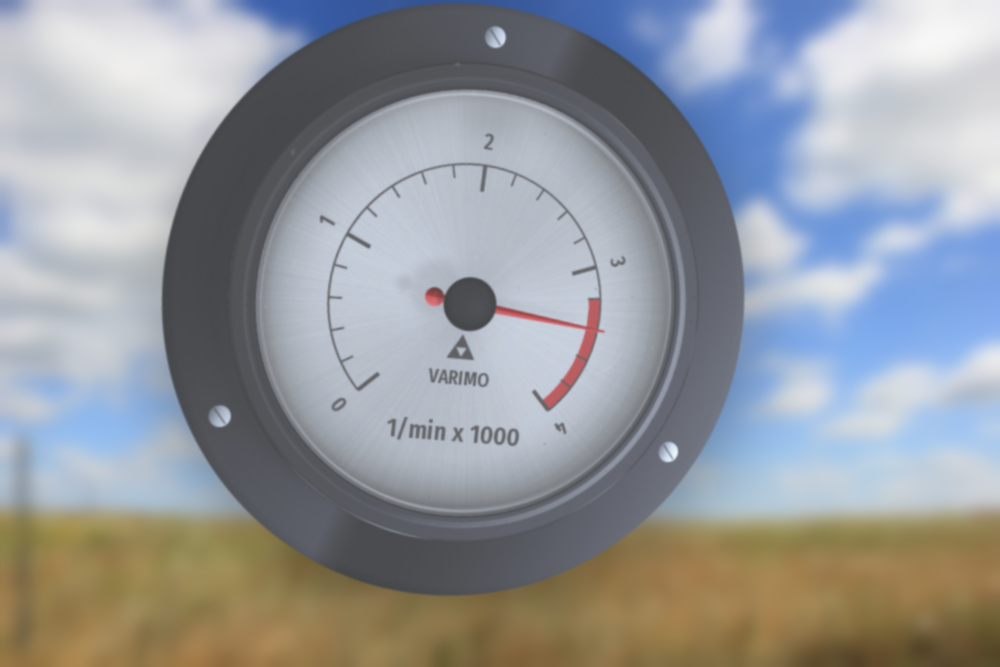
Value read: 3400
